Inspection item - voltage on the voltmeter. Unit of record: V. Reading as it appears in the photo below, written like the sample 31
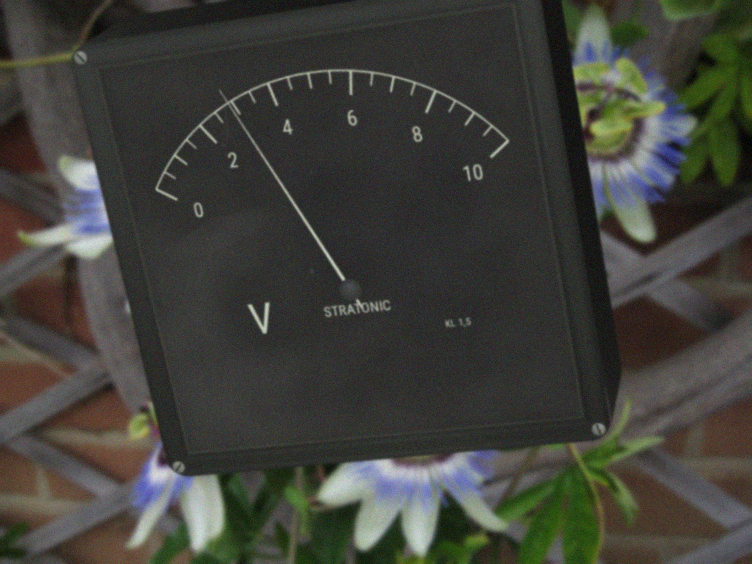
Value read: 3
